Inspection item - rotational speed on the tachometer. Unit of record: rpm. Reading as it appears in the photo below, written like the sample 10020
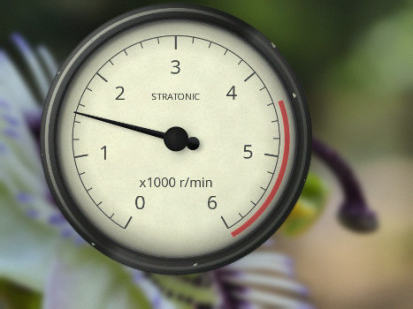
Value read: 1500
